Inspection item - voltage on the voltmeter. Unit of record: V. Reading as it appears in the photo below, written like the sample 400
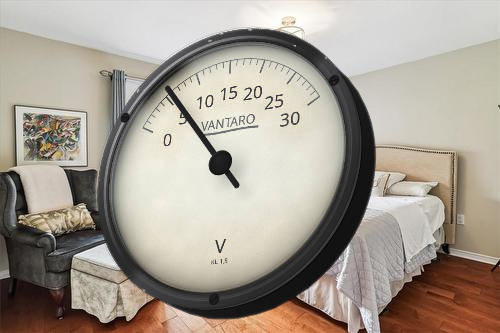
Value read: 6
